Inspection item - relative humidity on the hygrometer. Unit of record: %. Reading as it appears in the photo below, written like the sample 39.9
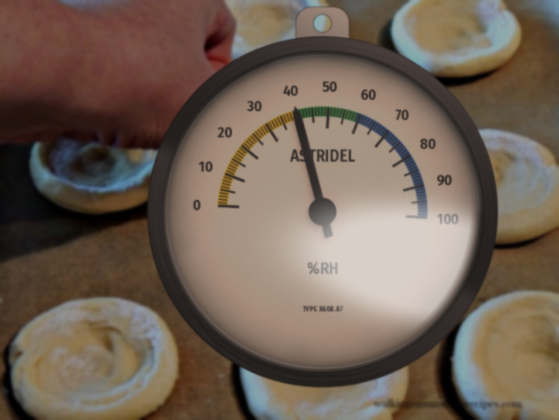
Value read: 40
